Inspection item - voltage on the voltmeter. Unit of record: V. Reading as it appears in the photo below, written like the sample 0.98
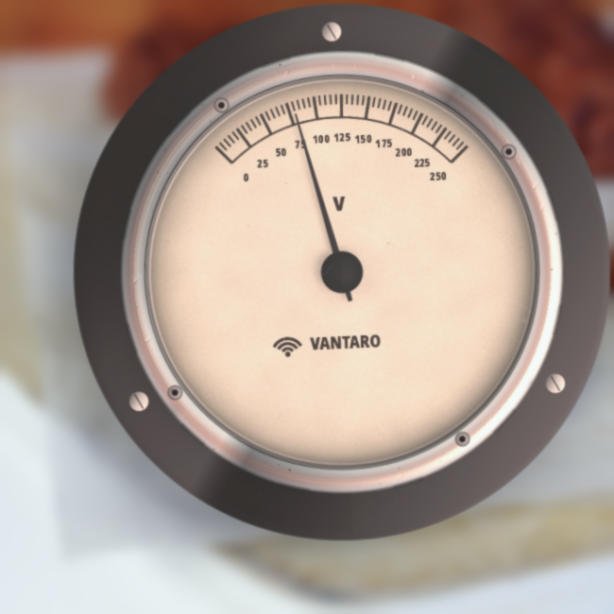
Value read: 80
